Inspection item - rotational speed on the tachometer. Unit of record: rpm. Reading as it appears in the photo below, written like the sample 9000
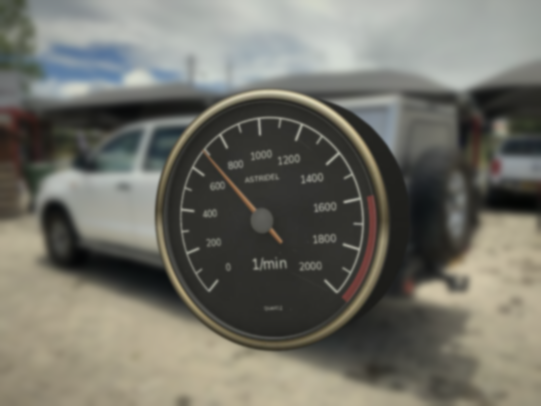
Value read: 700
